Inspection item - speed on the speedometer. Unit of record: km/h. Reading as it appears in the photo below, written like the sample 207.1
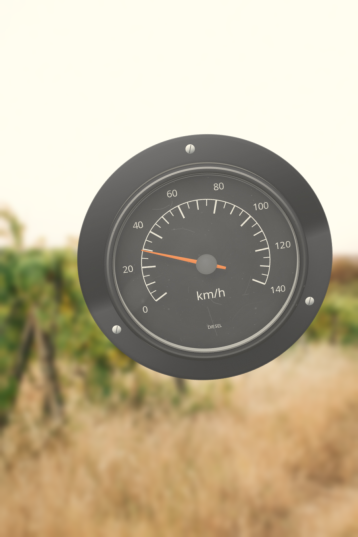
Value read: 30
